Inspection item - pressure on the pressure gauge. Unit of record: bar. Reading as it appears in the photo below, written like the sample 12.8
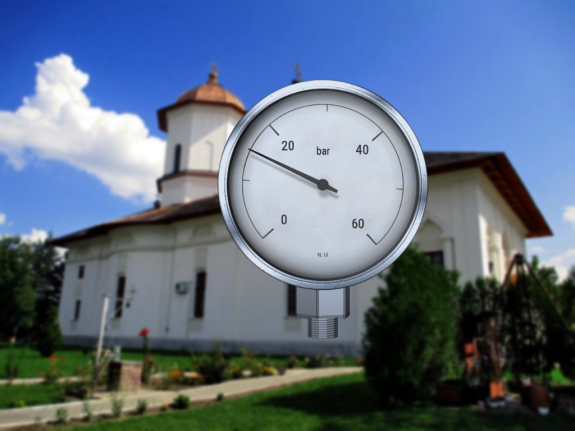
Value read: 15
